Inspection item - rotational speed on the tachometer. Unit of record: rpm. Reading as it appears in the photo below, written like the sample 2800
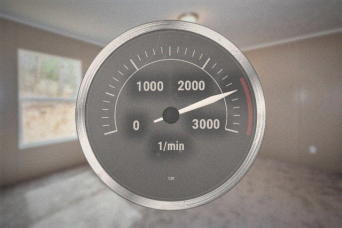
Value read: 2500
